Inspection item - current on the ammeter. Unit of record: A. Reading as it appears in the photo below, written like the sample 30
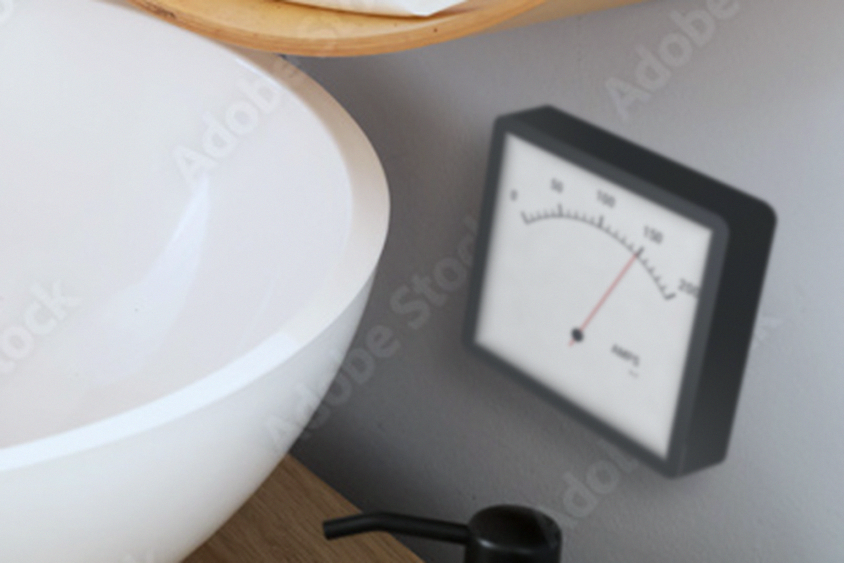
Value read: 150
